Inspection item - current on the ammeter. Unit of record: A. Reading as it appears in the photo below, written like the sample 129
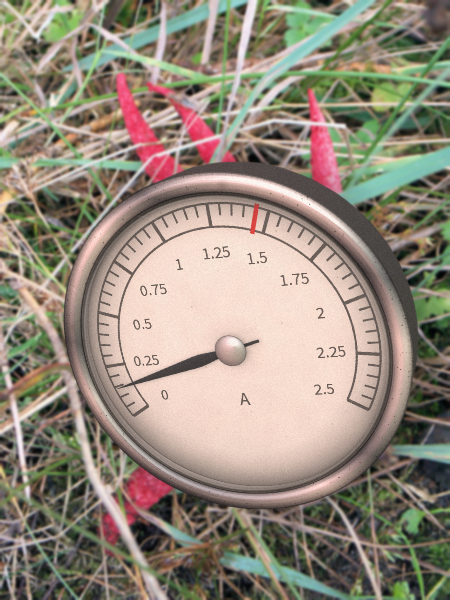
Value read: 0.15
